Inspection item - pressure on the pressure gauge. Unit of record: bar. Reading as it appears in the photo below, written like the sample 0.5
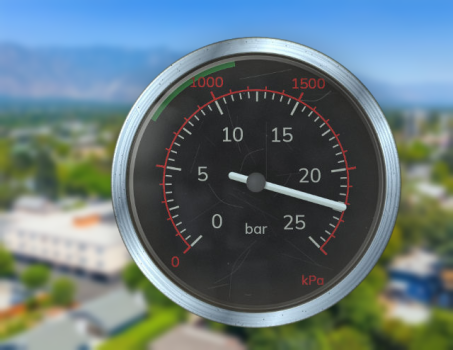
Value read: 22.25
